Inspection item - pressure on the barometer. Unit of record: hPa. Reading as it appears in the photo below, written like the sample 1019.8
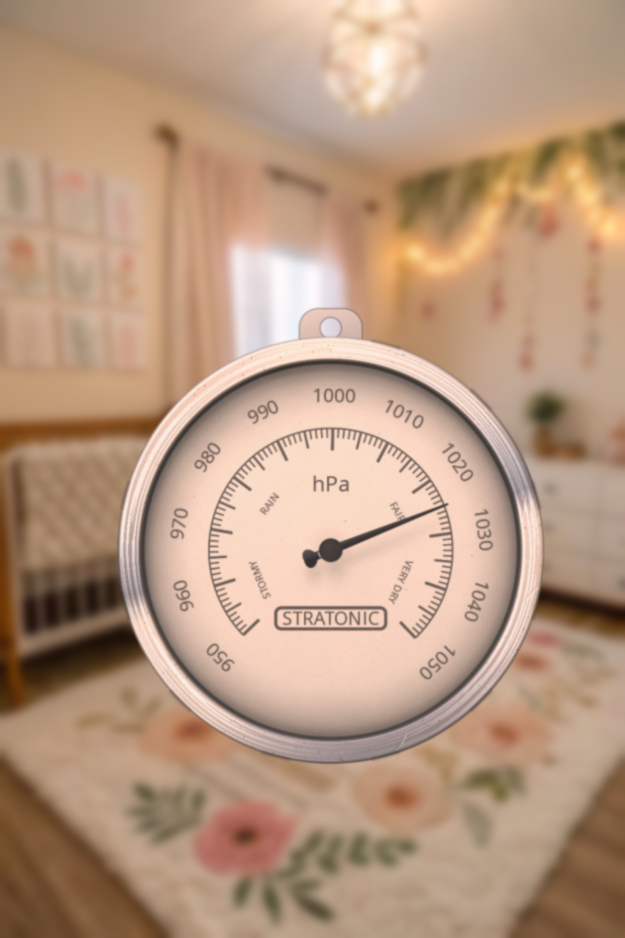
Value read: 1025
